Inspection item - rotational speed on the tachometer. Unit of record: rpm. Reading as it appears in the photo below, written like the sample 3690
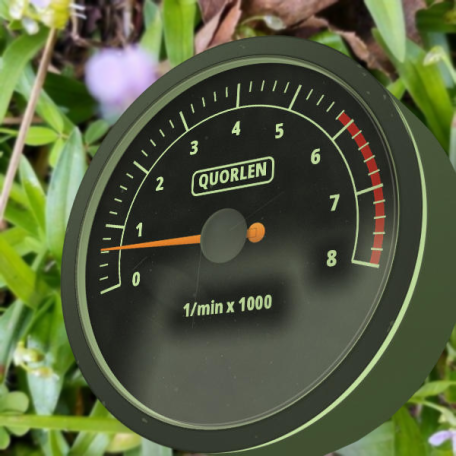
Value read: 600
